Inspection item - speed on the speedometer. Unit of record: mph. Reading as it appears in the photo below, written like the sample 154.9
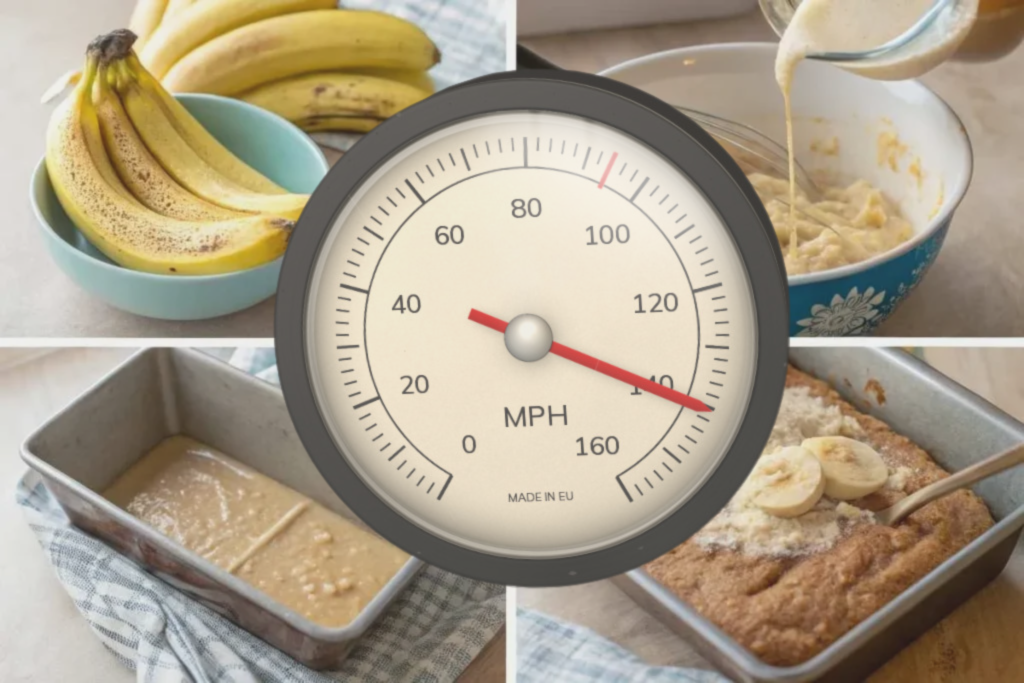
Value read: 140
